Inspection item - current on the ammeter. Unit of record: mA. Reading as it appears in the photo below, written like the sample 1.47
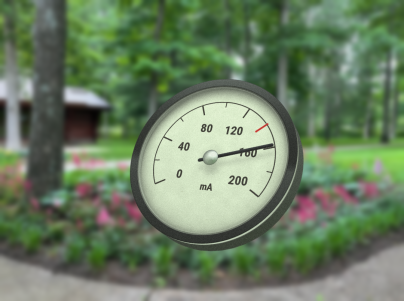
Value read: 160
